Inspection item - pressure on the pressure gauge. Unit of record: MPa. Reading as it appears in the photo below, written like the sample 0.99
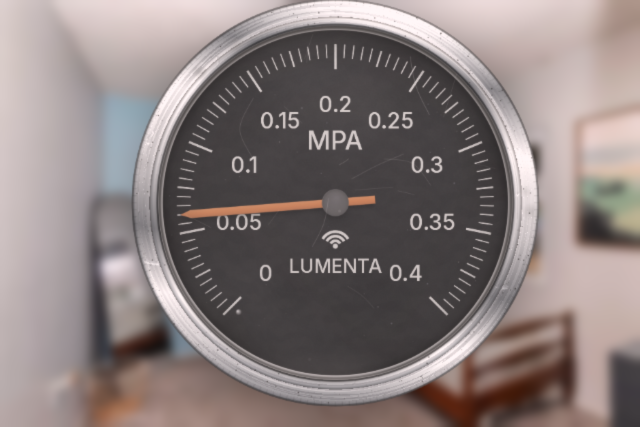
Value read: 0.06
